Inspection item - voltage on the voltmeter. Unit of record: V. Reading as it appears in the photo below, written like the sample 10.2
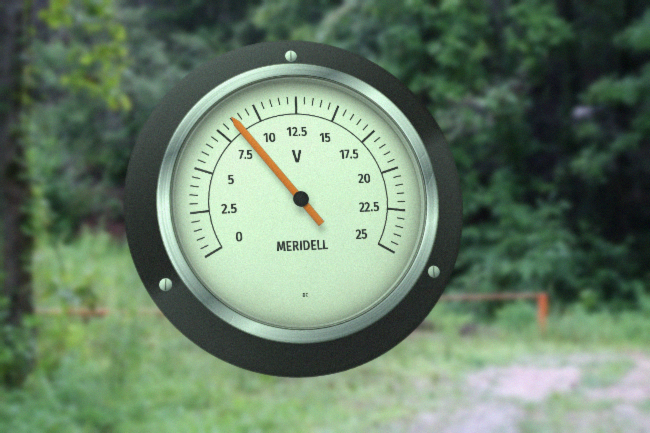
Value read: 8.5
